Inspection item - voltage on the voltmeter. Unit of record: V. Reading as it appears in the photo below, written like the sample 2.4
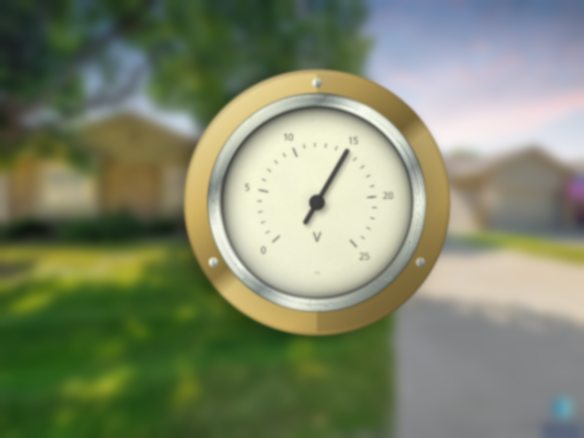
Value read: 15
